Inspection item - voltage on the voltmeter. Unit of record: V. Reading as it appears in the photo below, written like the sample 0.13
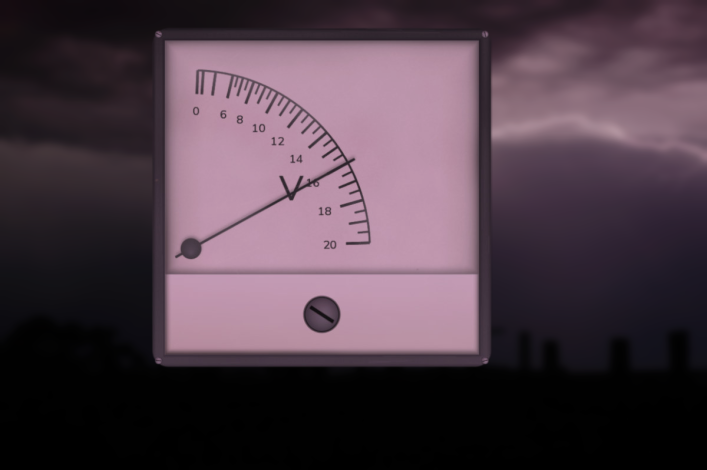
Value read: 16
